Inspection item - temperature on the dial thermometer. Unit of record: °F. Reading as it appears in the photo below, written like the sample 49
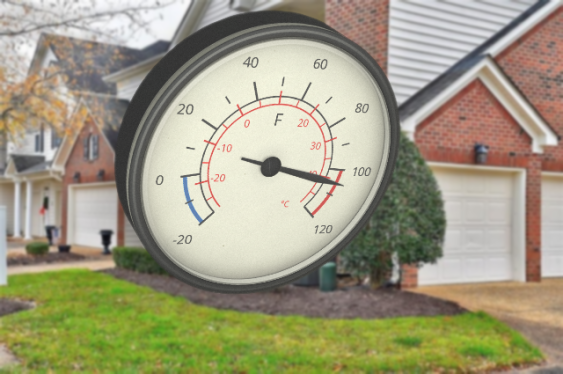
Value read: 105
